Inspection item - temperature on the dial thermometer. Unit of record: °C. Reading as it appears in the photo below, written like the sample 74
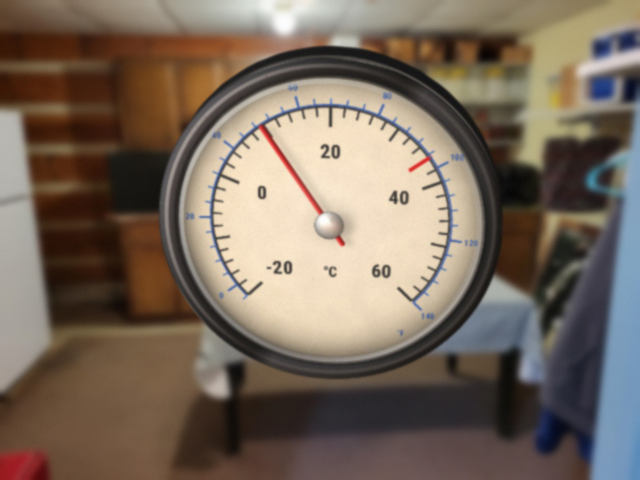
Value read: 10
